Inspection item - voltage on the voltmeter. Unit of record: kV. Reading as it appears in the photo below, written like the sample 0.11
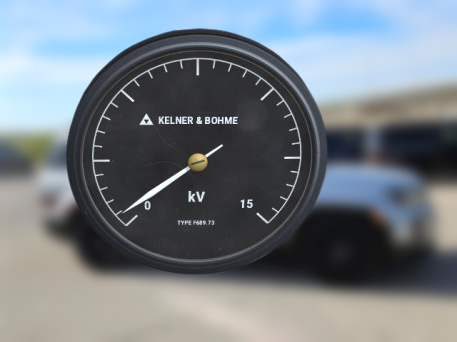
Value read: 0.5
